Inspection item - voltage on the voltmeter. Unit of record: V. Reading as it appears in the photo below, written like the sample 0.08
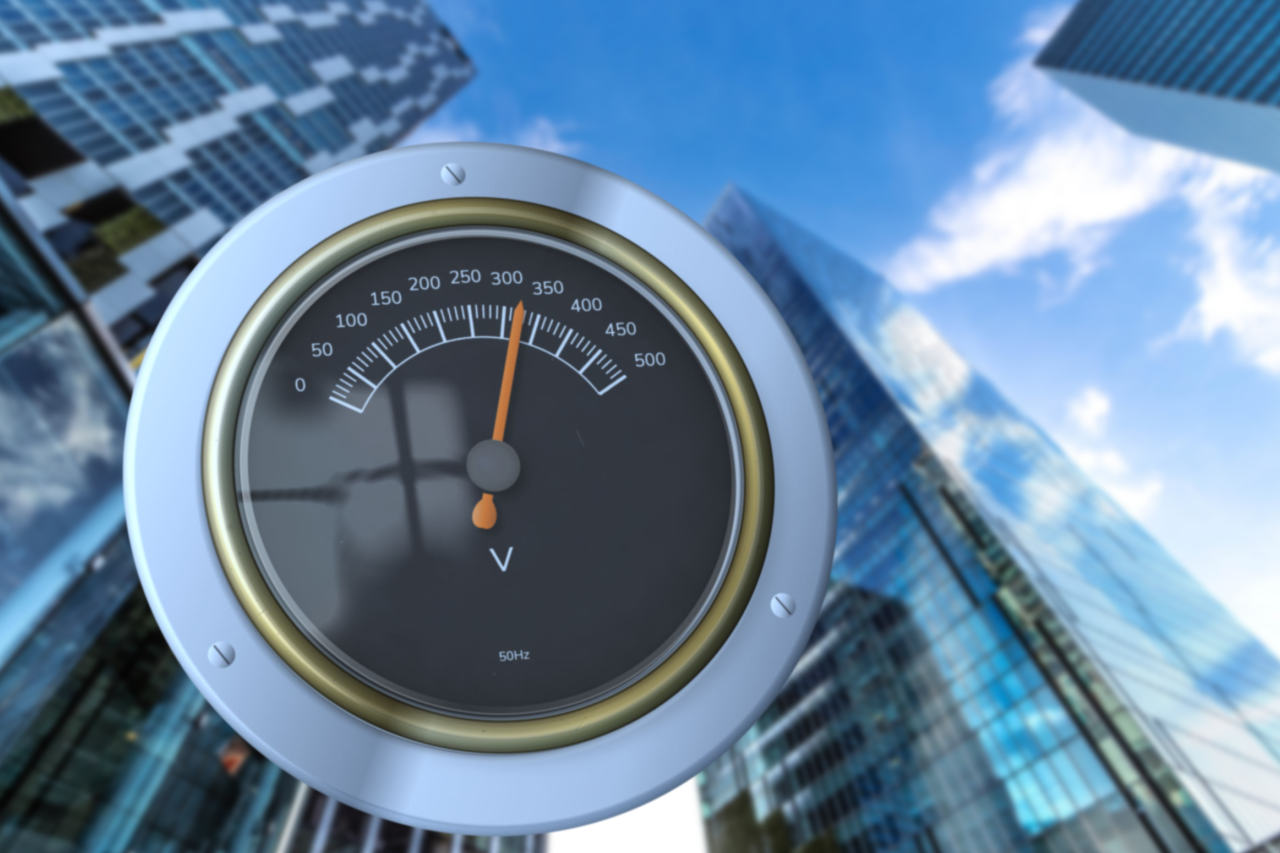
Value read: 320
